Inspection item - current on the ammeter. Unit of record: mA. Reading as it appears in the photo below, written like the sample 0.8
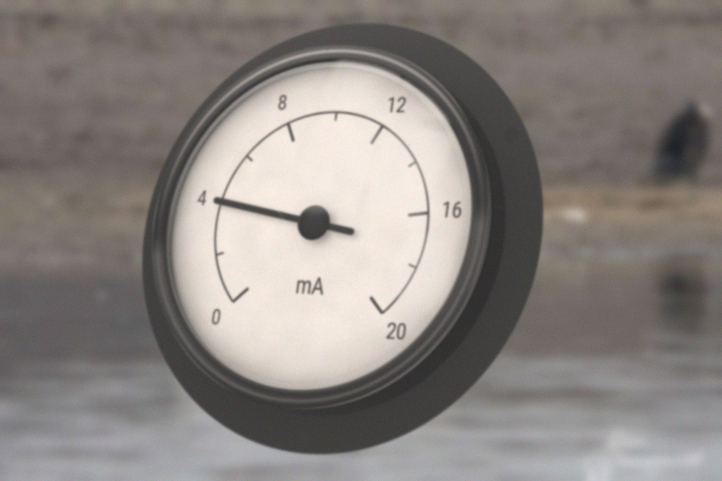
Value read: 4
